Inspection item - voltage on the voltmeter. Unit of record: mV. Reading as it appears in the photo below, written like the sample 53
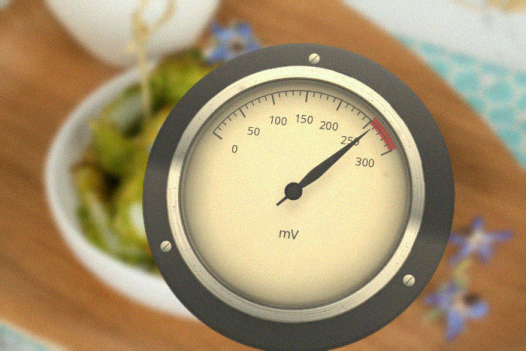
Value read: 260
